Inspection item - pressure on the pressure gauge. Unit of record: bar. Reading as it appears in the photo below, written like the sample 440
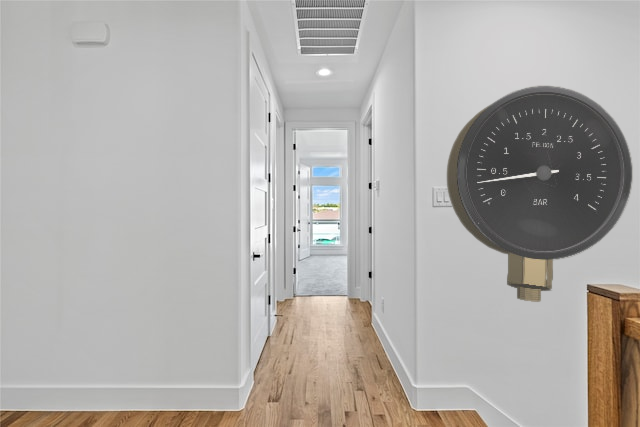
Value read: 0.3
